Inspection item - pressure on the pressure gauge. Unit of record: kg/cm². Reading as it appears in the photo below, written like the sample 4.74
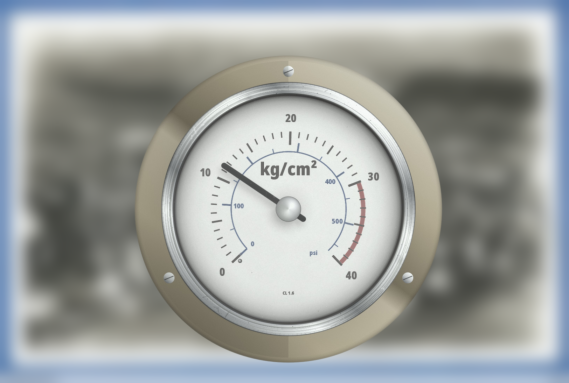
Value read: 11.5
